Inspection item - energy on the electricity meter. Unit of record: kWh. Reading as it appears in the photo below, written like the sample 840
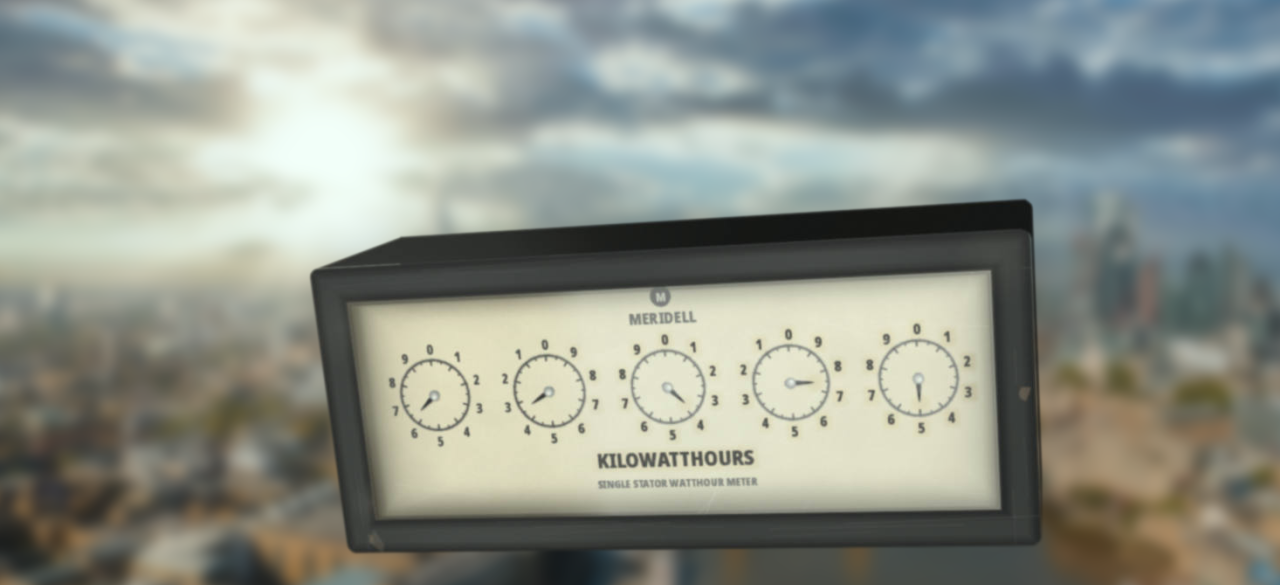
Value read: 63375
